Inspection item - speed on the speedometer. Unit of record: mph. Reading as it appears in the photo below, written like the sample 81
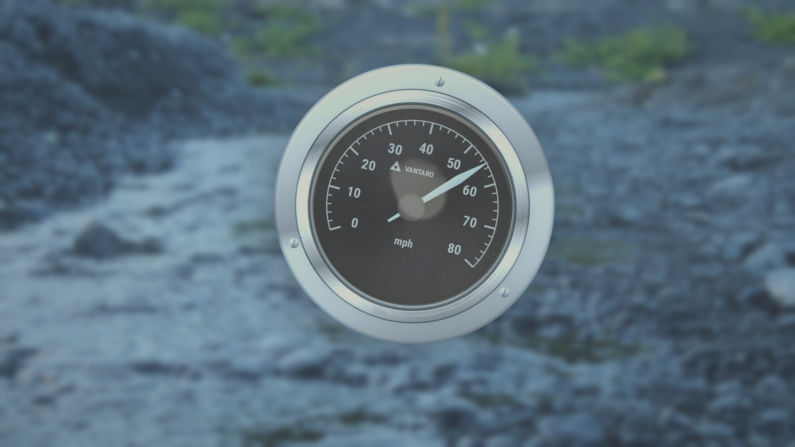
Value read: 55
